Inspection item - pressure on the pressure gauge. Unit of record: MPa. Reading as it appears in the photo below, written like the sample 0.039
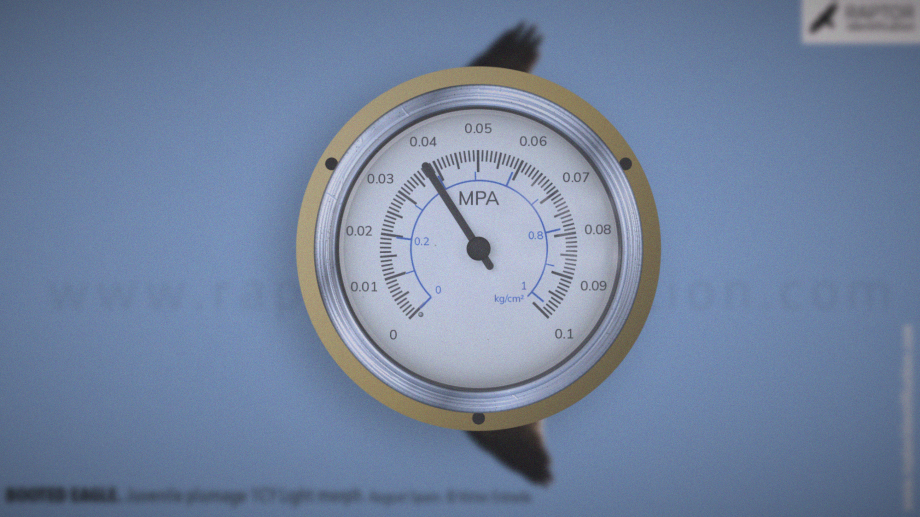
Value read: 0.038
